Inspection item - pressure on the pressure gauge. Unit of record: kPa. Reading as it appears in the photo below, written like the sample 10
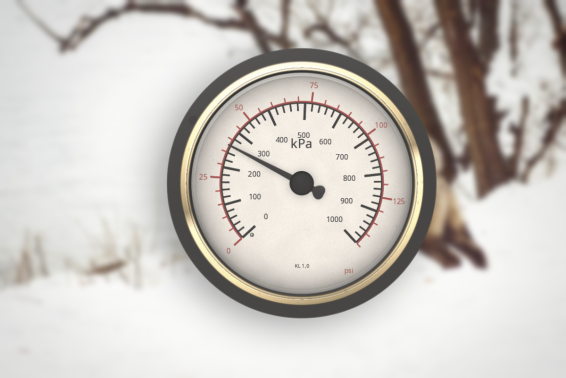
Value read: 260
